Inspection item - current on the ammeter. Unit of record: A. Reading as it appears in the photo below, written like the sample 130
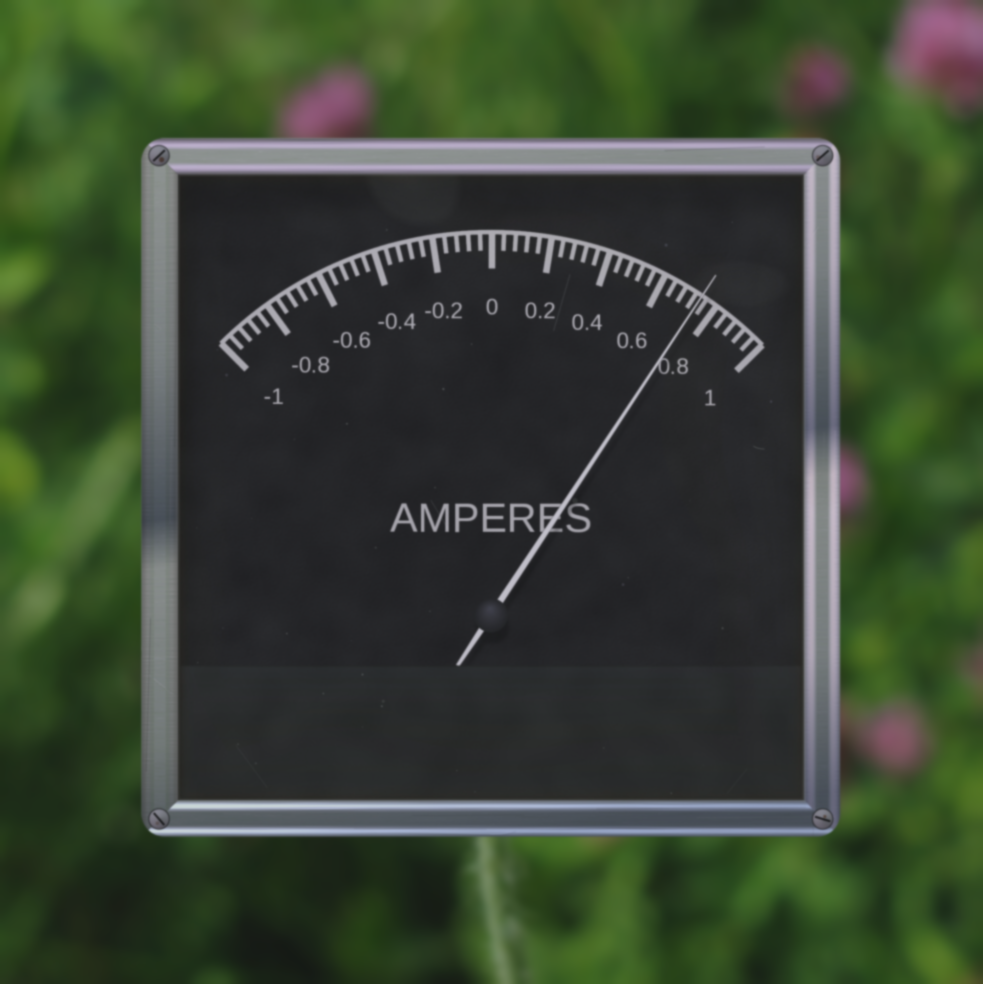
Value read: 0.74
